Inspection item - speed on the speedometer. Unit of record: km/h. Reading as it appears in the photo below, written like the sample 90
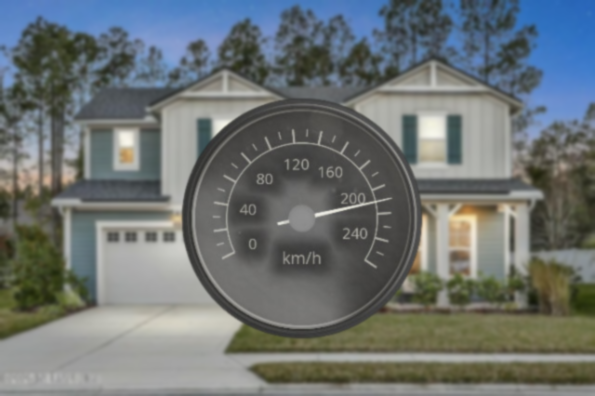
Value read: 210
